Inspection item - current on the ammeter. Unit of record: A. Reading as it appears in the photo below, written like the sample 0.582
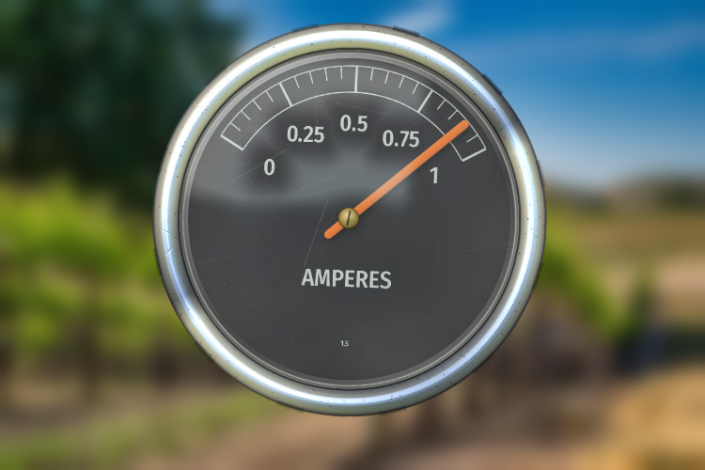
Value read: 0.9
